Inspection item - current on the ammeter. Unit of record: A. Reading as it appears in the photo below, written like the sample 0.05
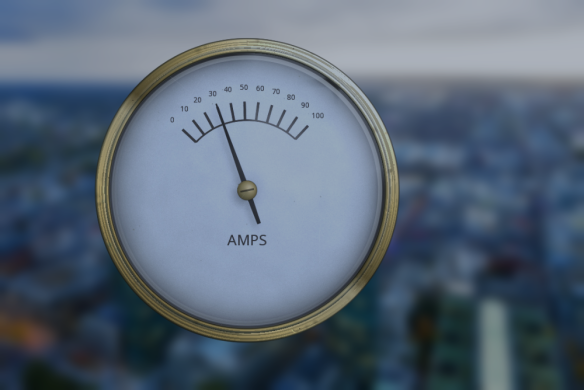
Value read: 30
